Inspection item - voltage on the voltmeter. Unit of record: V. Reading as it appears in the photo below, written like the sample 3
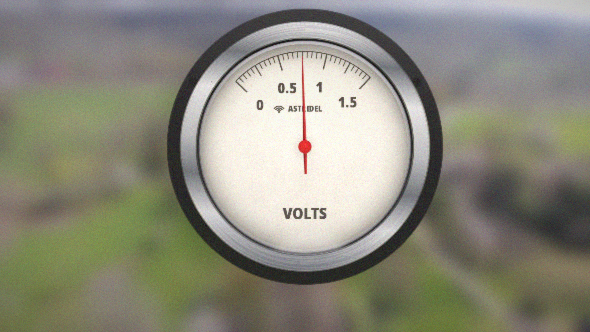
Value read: 0.75
